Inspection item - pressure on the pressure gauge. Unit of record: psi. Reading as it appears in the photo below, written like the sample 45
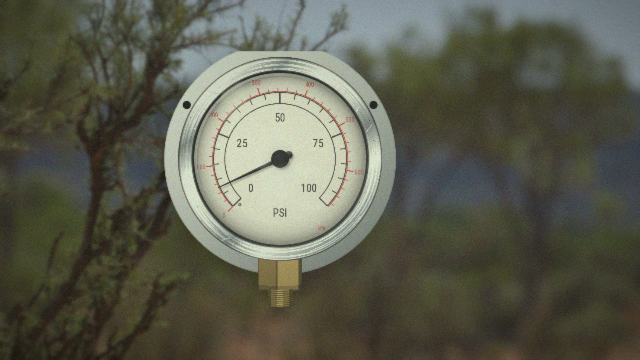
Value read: 7.5
